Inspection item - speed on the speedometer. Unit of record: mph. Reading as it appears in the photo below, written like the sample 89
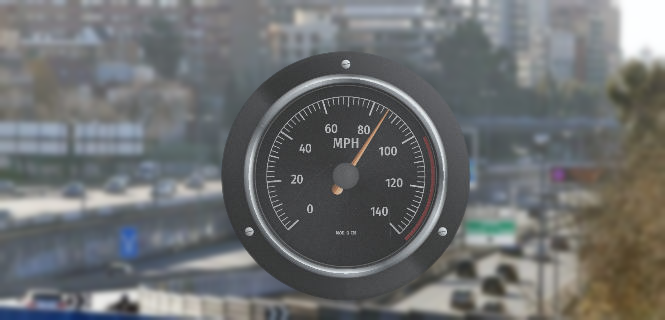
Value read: 86
